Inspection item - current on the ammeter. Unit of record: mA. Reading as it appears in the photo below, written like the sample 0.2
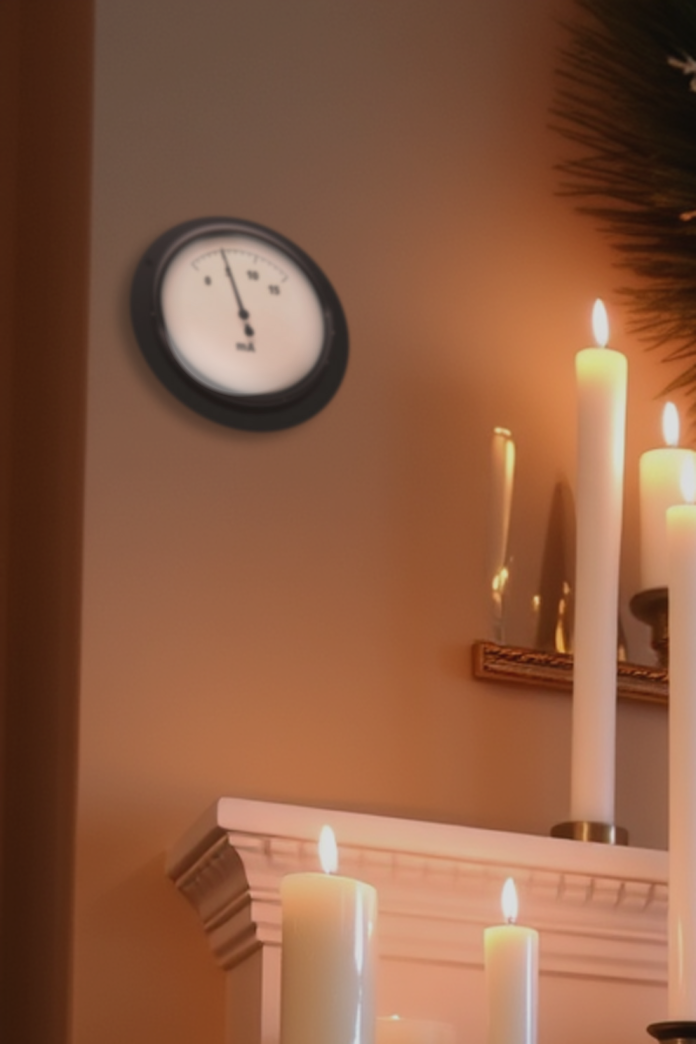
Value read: 5
